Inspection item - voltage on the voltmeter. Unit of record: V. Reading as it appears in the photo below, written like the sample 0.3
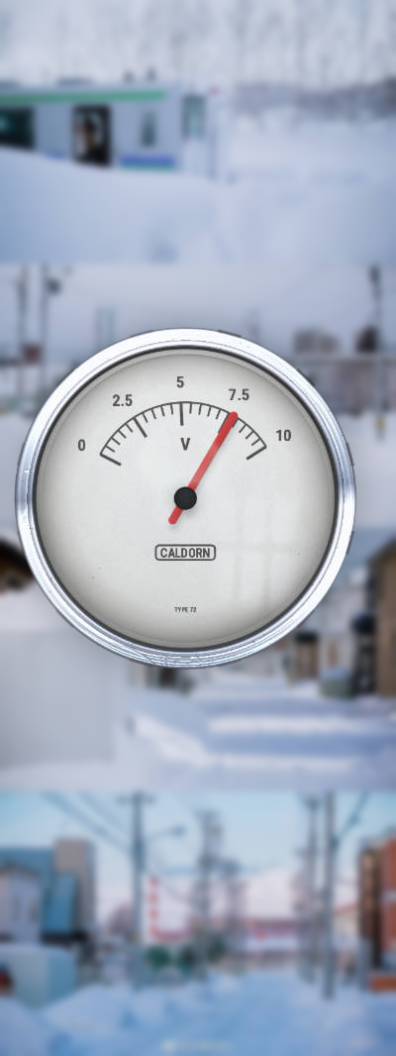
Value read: 7.75
